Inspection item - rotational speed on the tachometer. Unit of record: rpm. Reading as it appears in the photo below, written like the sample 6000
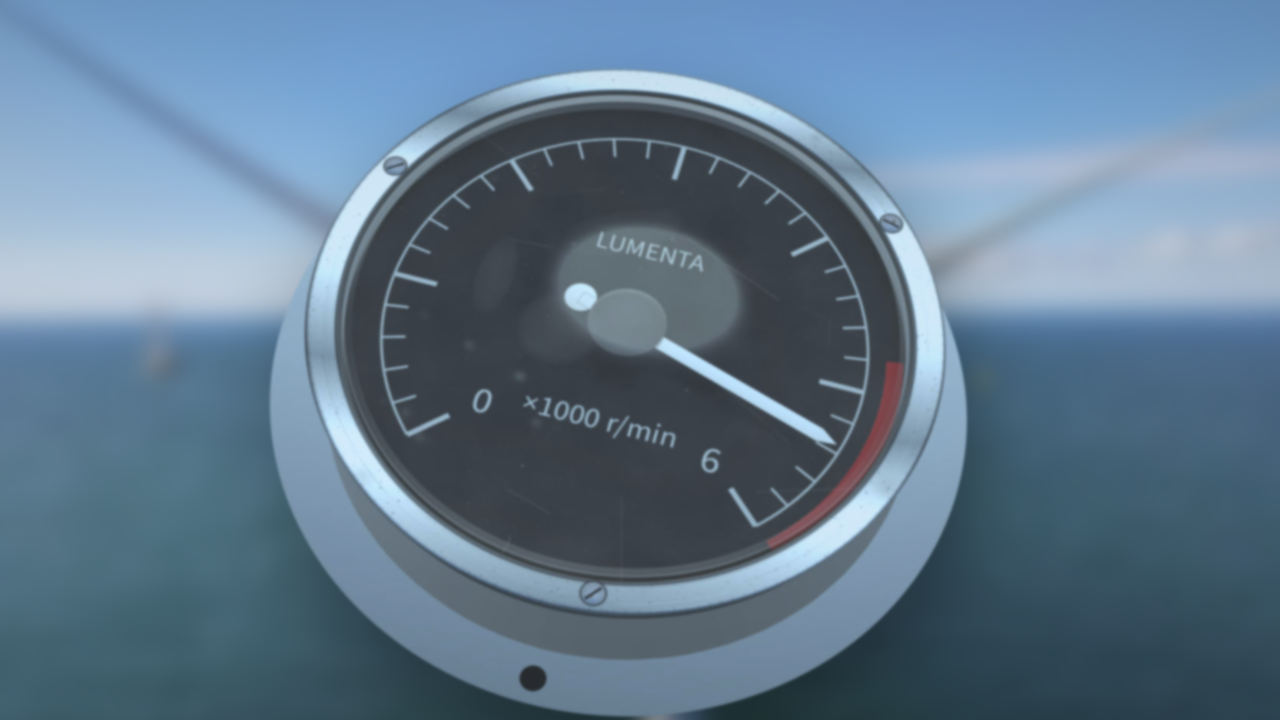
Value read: 5400
